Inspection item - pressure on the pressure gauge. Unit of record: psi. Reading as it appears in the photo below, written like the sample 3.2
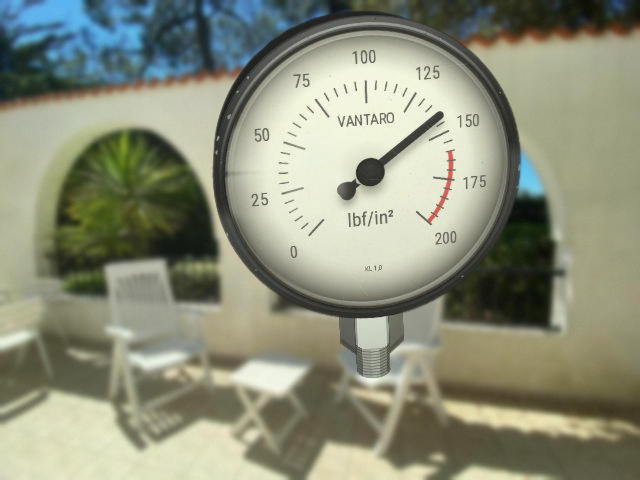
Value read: 140
